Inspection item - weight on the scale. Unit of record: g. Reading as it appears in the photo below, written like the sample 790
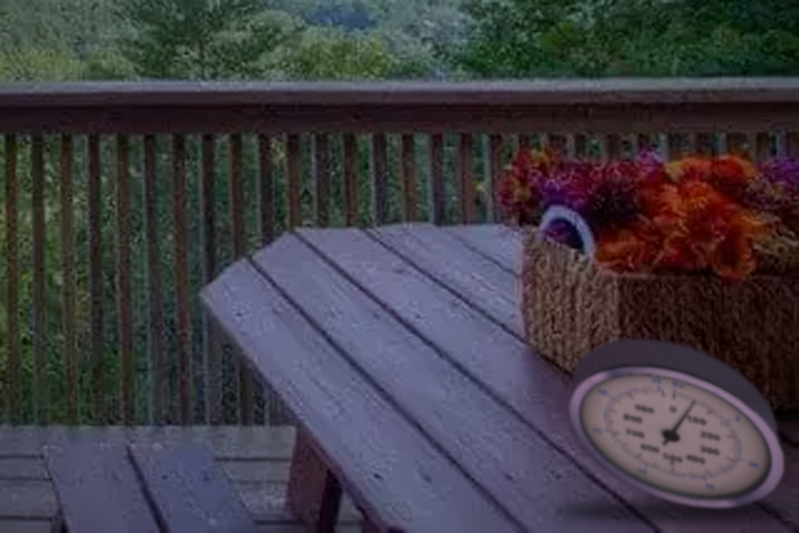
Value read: 50
